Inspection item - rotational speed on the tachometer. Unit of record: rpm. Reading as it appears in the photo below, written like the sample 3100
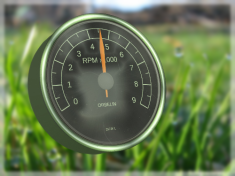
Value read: 4500
